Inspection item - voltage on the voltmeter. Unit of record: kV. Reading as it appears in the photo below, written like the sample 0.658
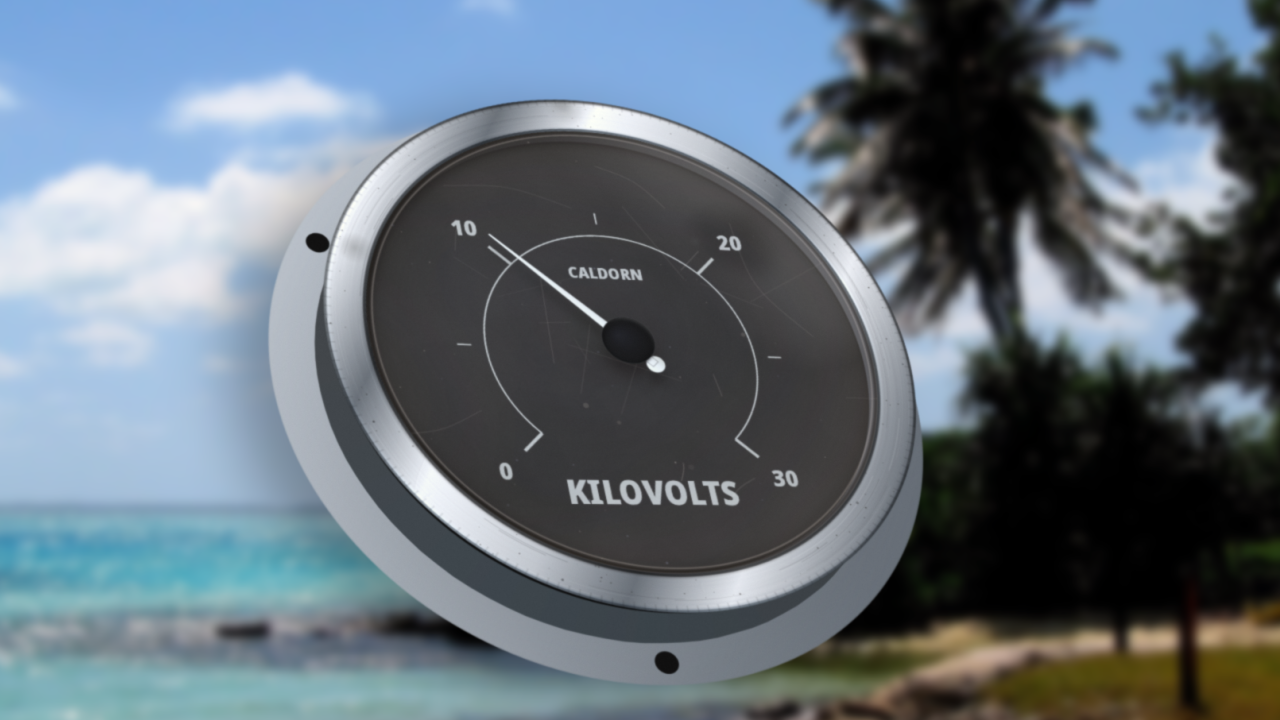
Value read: 10
